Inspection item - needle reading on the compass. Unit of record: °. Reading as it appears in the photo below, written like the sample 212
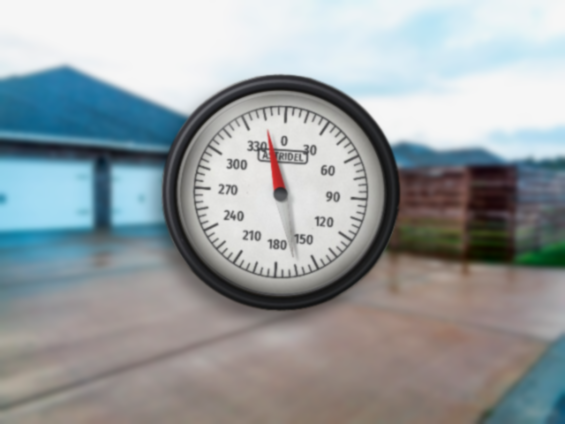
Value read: 345
